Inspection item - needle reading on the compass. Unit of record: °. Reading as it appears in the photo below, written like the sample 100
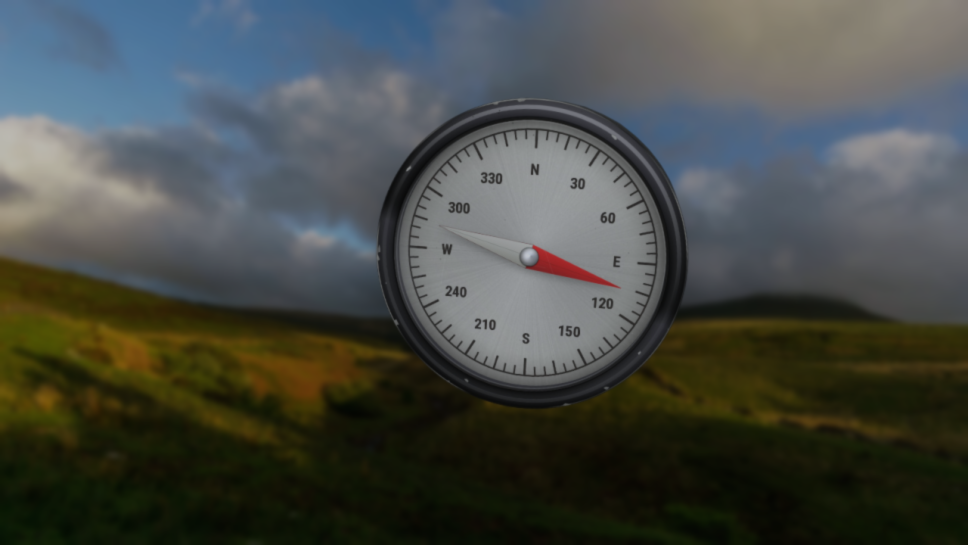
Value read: 105
